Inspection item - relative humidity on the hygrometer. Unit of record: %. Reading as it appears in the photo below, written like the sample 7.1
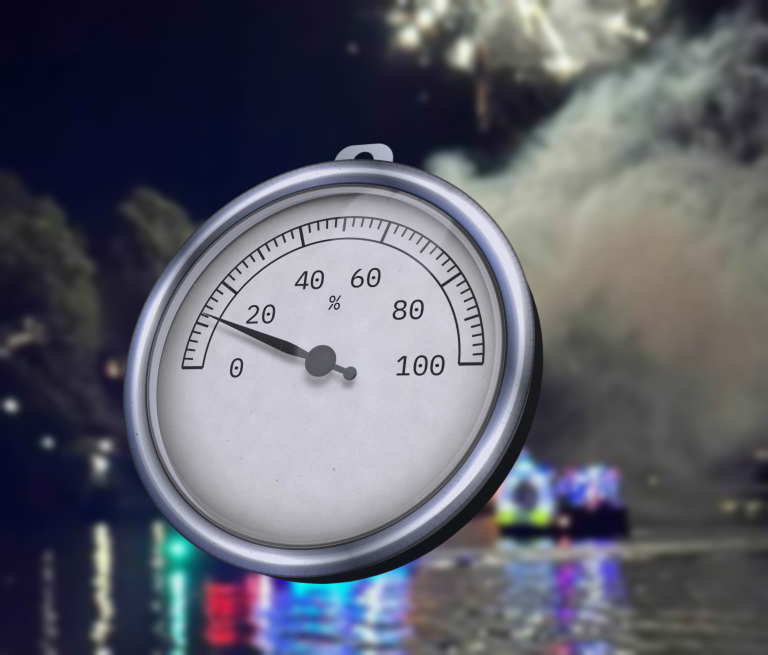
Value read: 12
